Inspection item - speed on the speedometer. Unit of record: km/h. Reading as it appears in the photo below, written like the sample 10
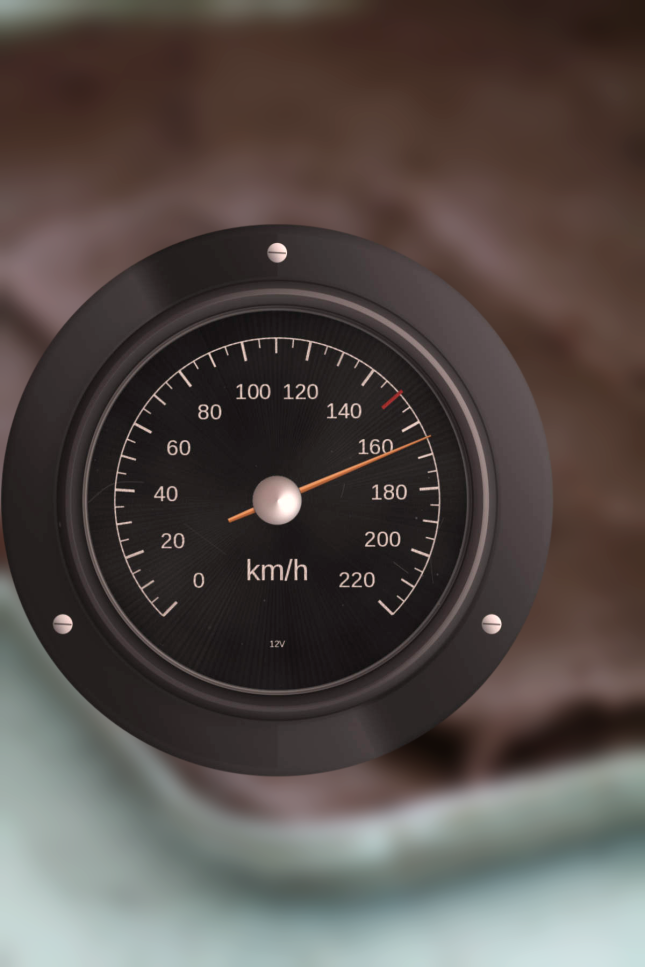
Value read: 165
